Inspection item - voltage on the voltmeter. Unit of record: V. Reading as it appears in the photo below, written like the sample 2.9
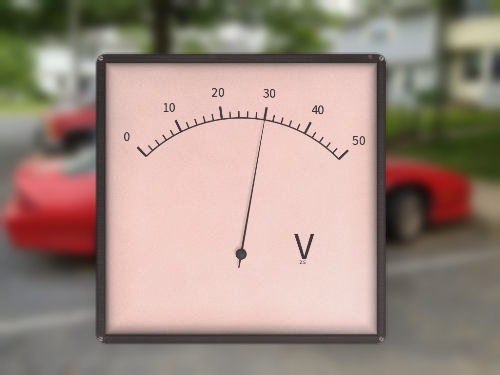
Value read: 30
